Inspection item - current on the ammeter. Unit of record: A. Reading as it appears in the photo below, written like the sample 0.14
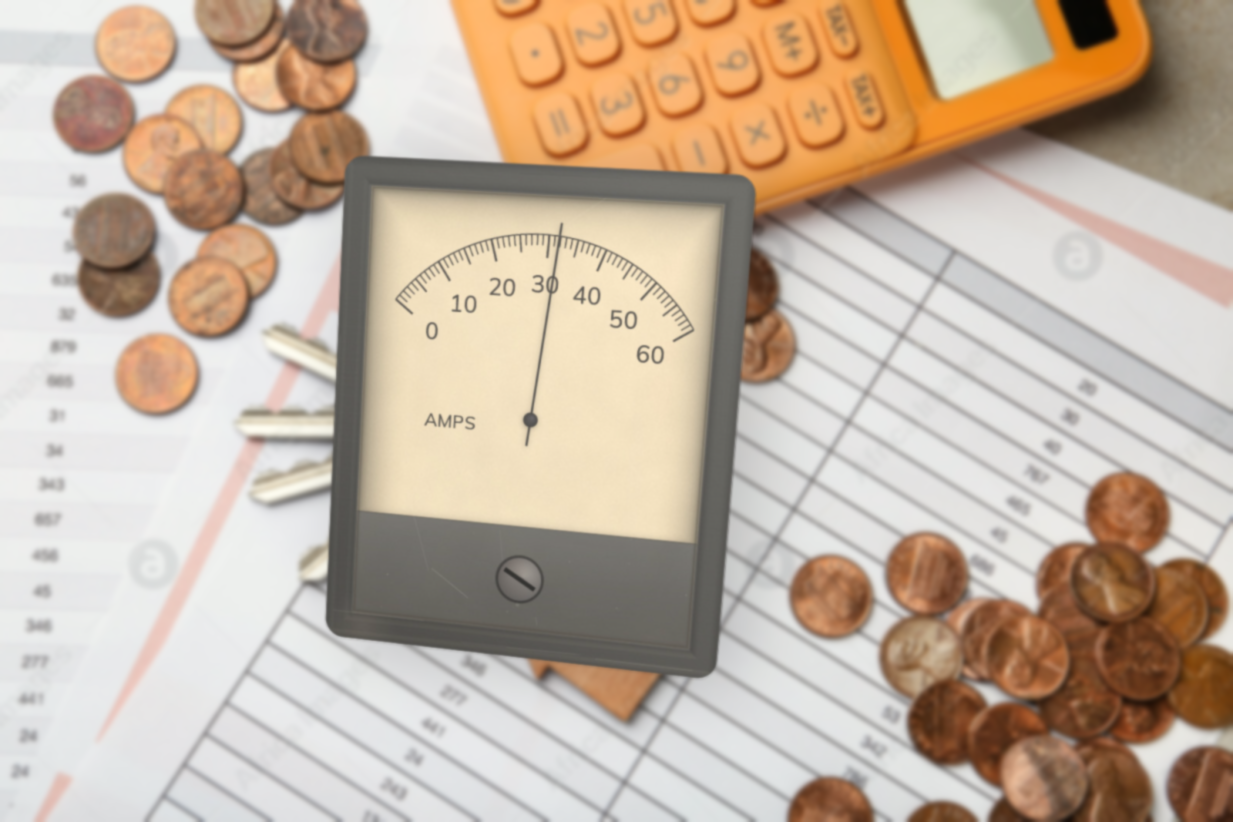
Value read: 32
